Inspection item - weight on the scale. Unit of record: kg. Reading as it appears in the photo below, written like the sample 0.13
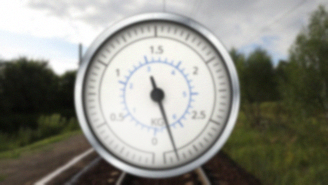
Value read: 2.9
